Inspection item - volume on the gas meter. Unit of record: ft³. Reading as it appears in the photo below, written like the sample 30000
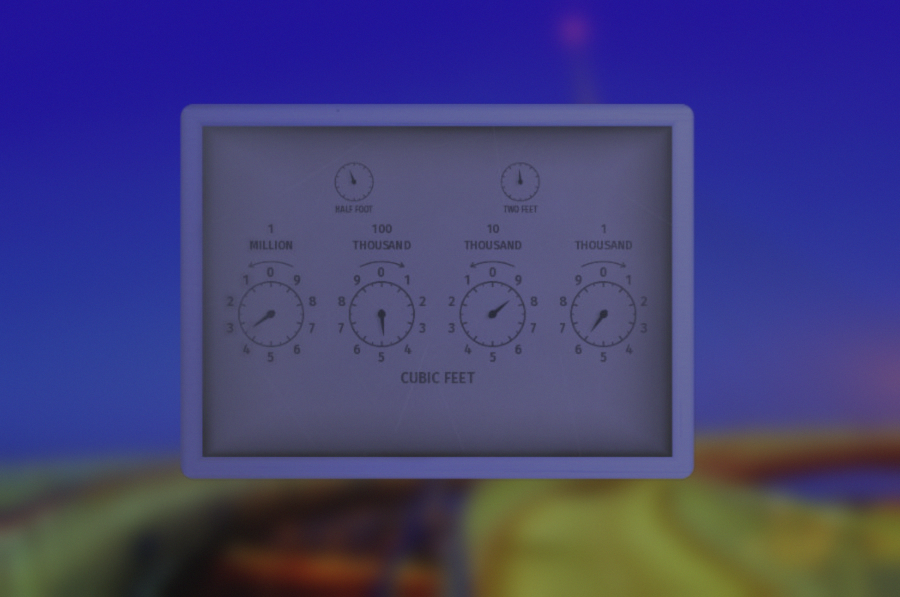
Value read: 348600
